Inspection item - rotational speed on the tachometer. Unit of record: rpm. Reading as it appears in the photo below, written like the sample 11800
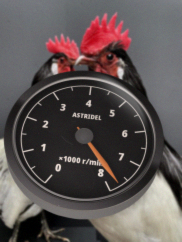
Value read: 7750
